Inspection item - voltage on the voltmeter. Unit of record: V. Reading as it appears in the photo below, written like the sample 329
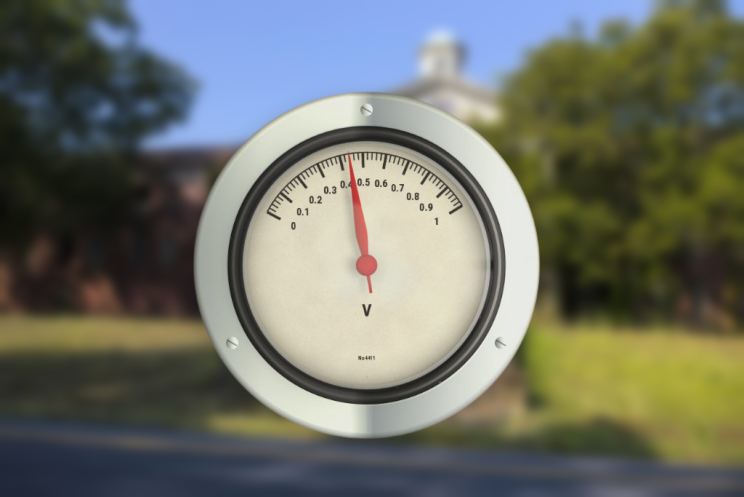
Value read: 0.44
